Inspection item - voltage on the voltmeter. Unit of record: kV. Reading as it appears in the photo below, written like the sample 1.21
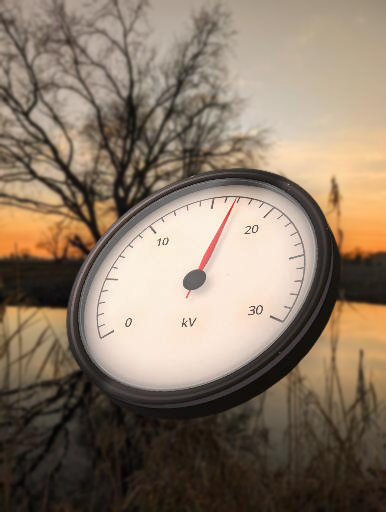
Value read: 17
